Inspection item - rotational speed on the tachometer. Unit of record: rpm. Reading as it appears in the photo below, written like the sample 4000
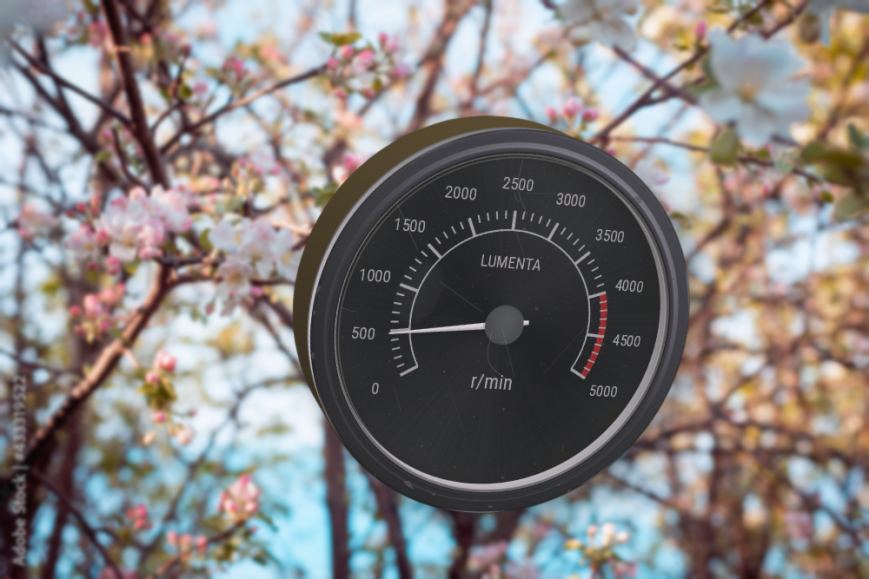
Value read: 500
